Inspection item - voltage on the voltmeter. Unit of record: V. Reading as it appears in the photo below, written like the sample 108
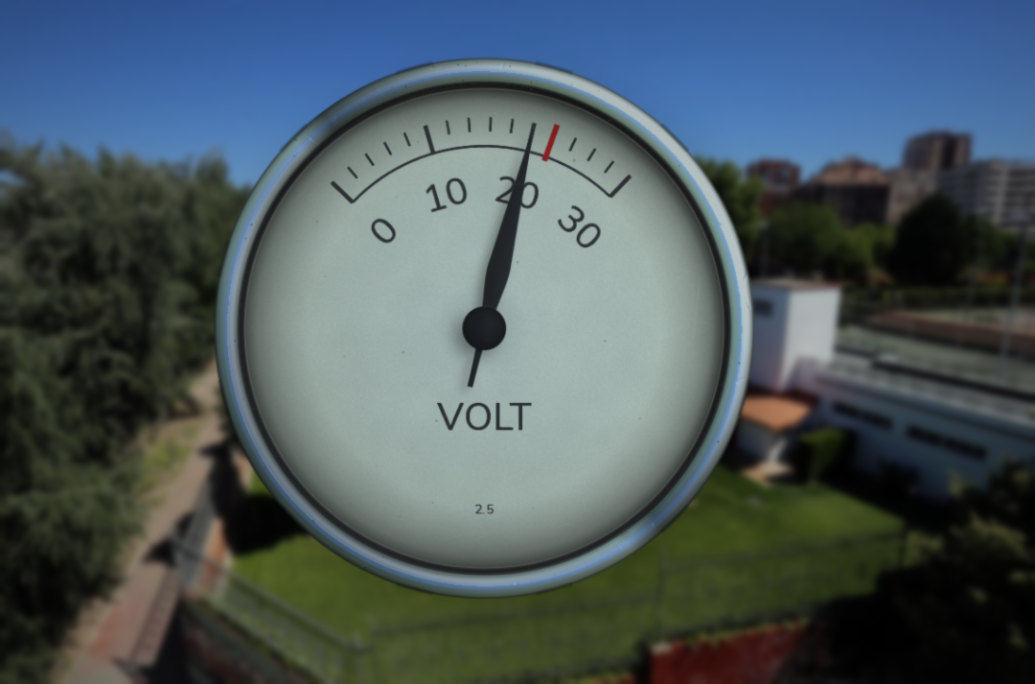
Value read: 20
